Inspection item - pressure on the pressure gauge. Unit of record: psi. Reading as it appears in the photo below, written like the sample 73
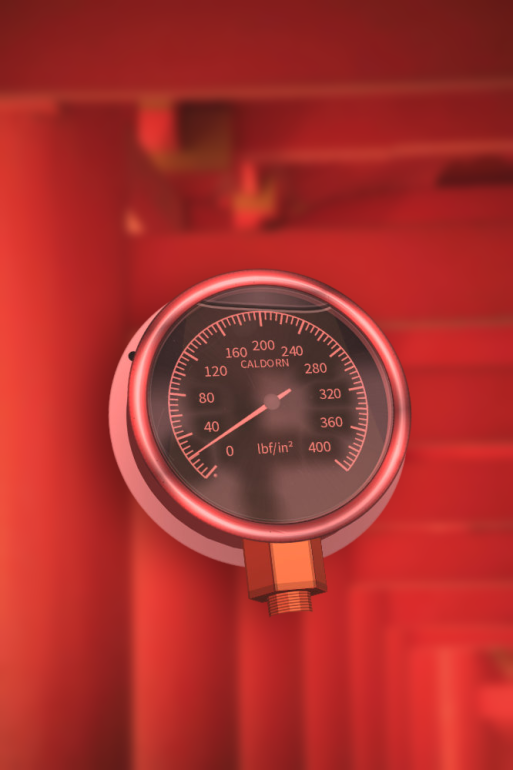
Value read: 20
